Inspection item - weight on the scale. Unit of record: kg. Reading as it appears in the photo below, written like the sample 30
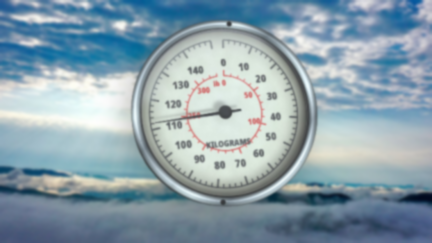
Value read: 112
